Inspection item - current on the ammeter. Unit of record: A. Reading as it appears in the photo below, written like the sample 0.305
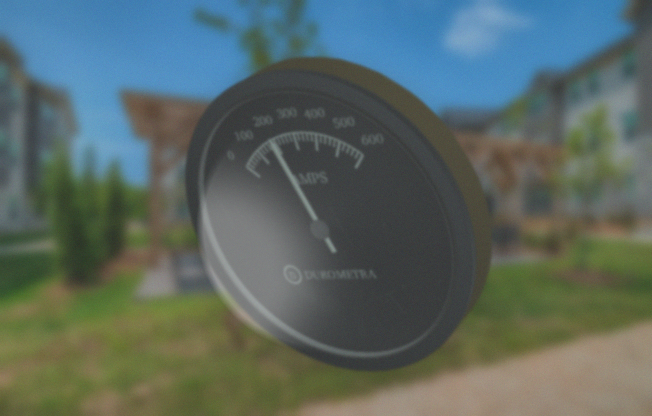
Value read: 200
